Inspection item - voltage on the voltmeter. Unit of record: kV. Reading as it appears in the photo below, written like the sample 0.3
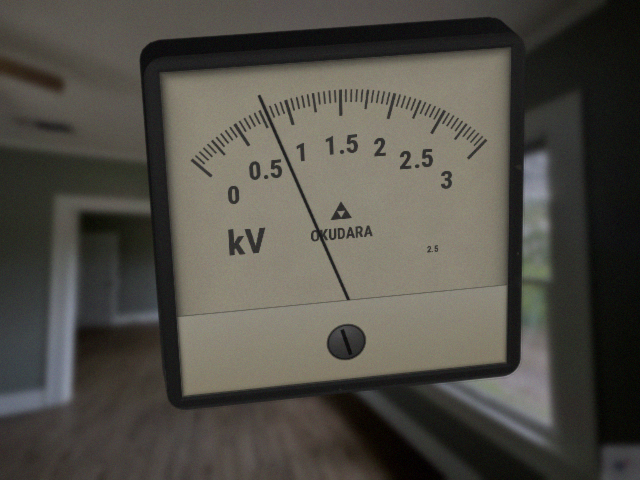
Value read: 0.8
